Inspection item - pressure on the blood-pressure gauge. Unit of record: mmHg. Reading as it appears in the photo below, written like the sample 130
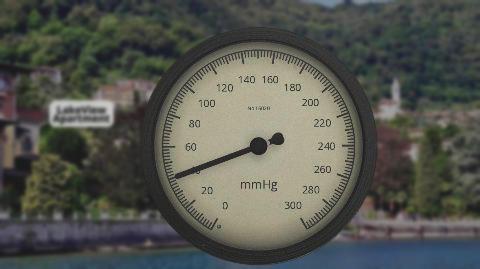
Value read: 40
